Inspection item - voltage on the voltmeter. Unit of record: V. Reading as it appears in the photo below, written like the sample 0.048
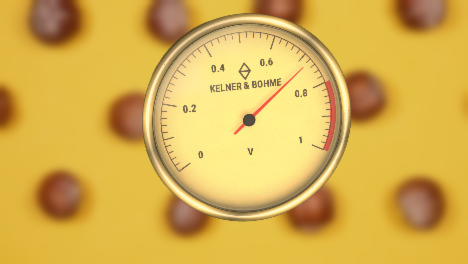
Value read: 0.72
